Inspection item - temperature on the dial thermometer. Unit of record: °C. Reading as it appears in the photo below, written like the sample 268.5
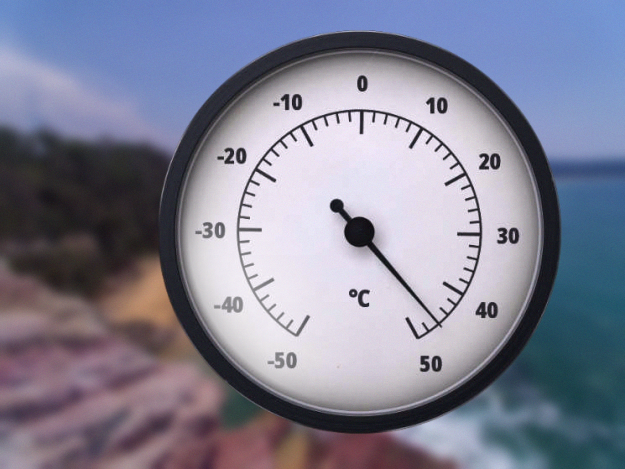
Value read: 46
